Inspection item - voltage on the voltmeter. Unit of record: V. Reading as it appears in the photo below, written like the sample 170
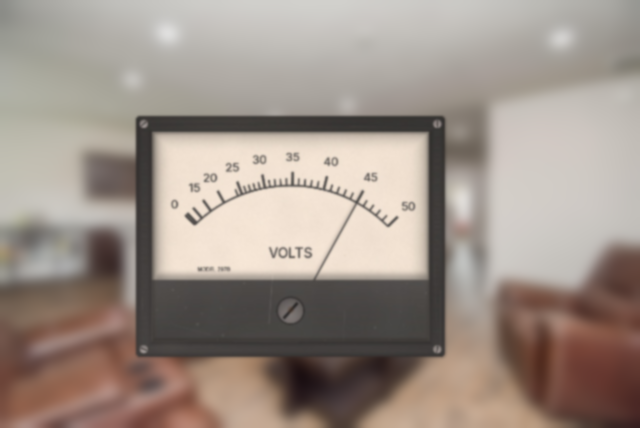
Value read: 45
